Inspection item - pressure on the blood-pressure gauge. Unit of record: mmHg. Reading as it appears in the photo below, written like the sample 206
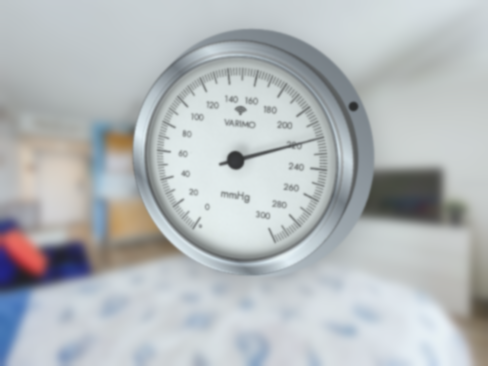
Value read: 220
